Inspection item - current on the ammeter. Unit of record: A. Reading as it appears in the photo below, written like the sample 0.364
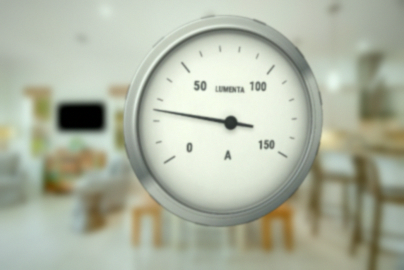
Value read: 25
